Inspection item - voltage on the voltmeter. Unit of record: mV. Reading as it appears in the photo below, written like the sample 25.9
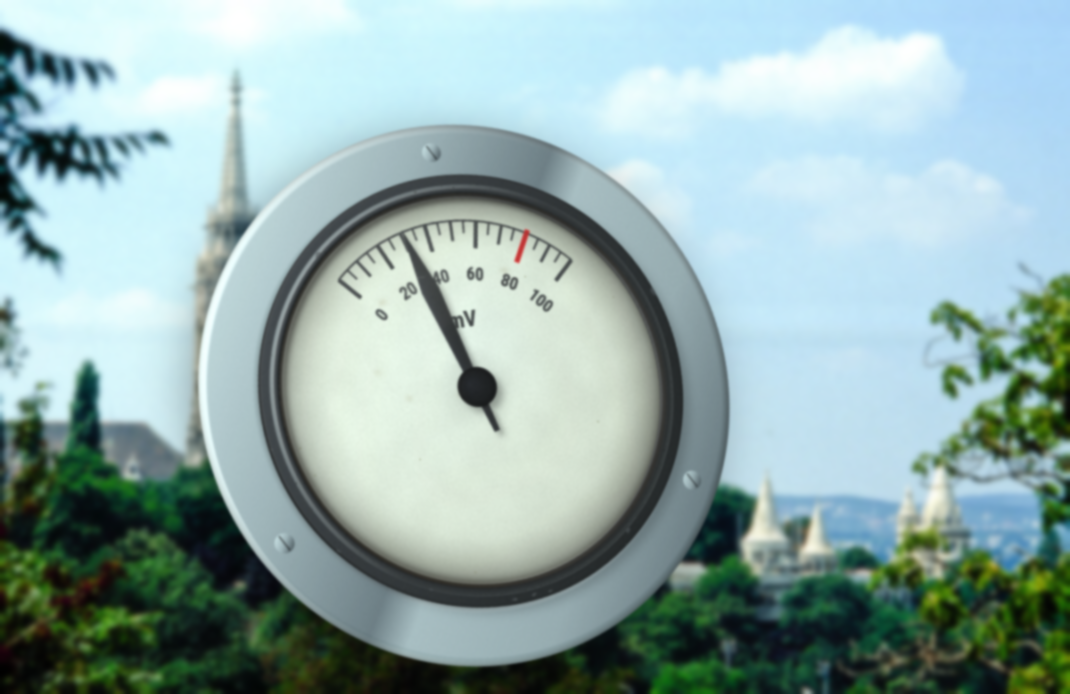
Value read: 30
